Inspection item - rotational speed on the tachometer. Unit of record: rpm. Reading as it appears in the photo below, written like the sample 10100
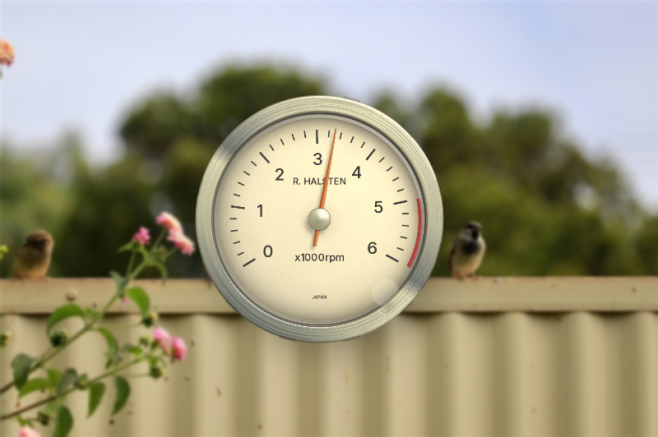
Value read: 3300
